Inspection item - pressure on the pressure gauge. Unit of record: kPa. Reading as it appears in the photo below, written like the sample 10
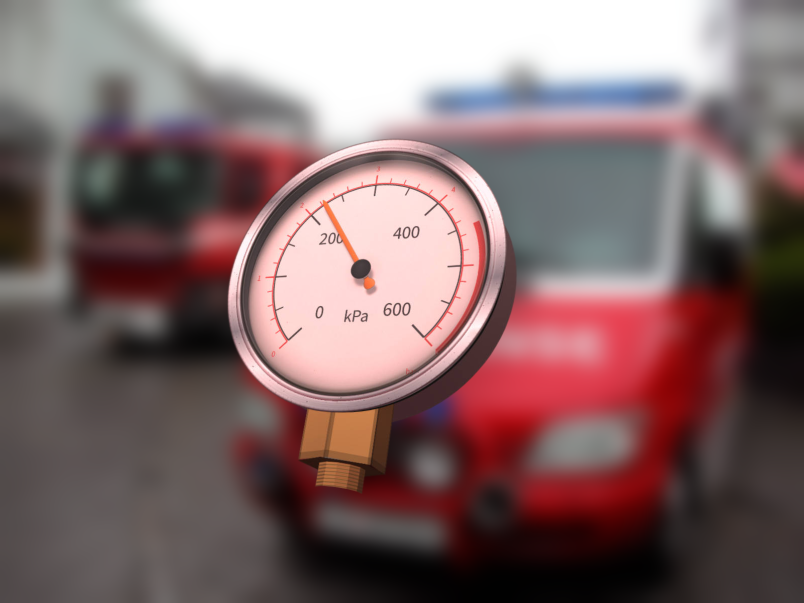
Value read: 225
